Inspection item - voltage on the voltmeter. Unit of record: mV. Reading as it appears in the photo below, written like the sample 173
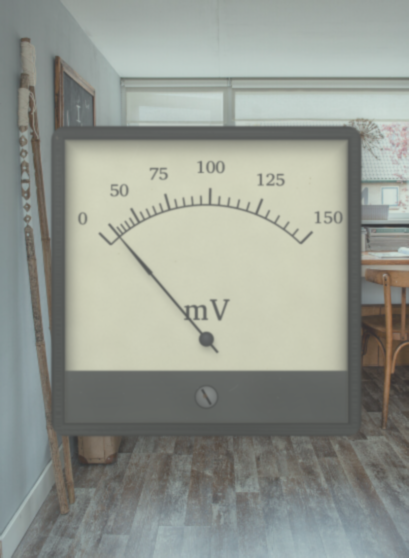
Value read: 25
